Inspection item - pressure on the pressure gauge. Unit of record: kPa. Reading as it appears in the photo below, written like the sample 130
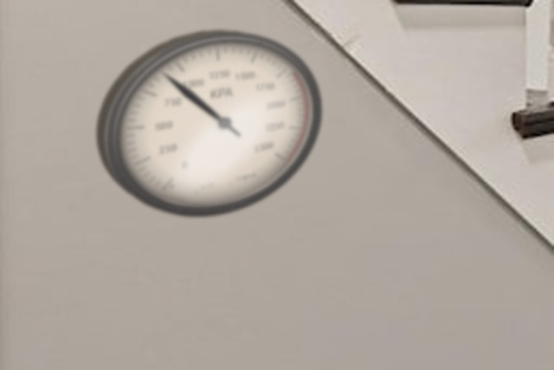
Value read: 900
